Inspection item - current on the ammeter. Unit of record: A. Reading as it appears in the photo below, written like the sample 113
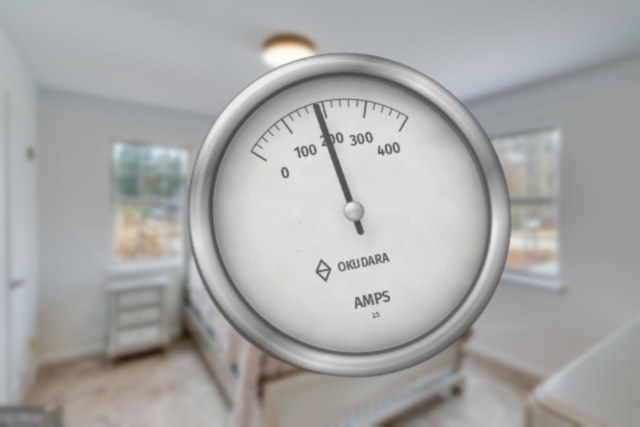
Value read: 180
